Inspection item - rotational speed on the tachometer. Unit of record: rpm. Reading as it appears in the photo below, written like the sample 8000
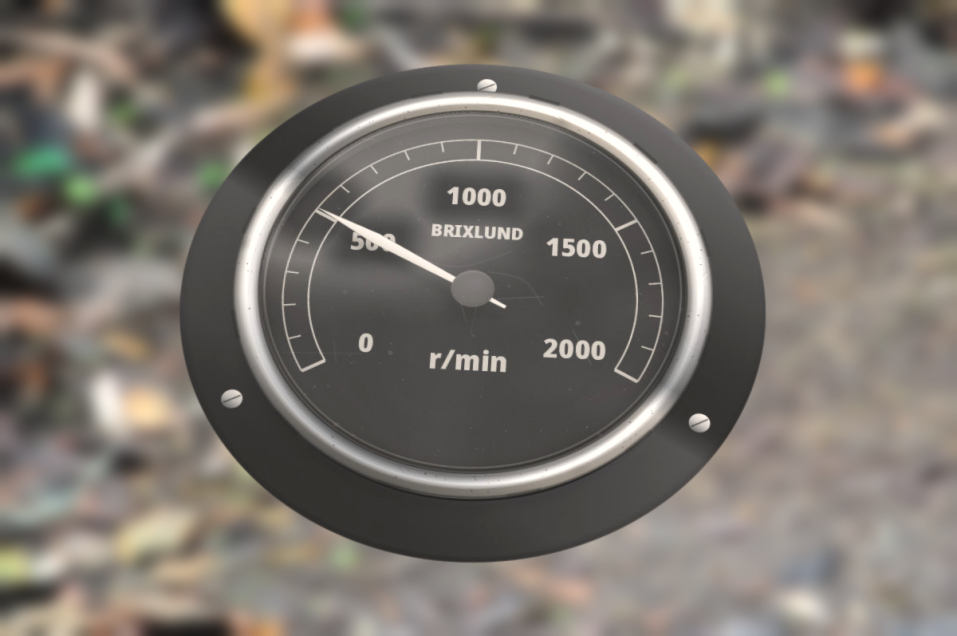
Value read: 500
